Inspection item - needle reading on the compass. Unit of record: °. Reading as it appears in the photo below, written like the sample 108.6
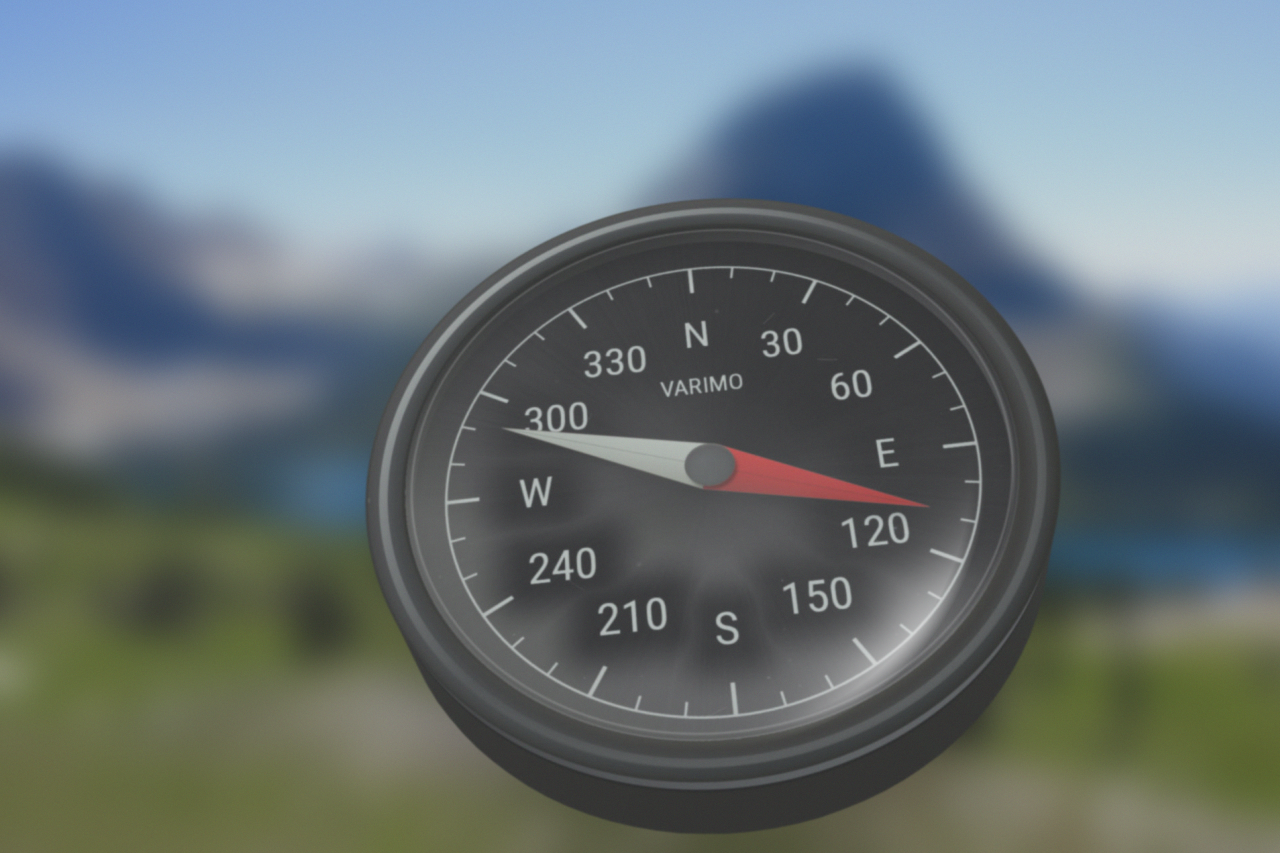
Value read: 110
